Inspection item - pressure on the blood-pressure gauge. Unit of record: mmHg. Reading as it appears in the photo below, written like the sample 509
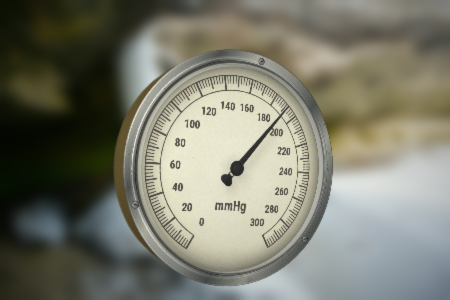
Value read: 190
